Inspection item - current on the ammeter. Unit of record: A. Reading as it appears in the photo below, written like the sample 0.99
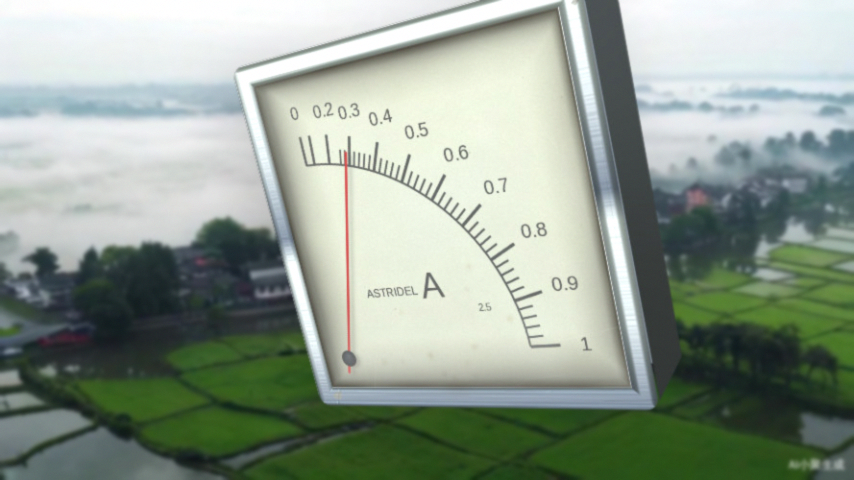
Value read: 0.3
